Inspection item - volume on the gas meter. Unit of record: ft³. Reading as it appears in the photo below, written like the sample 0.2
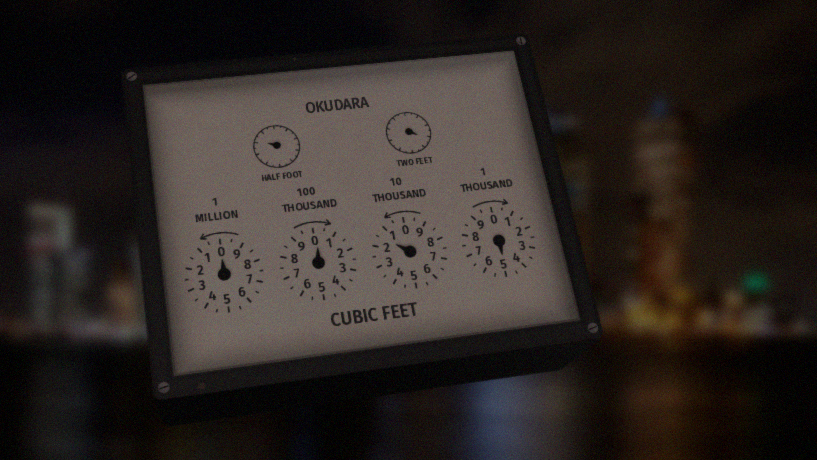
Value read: 1500
